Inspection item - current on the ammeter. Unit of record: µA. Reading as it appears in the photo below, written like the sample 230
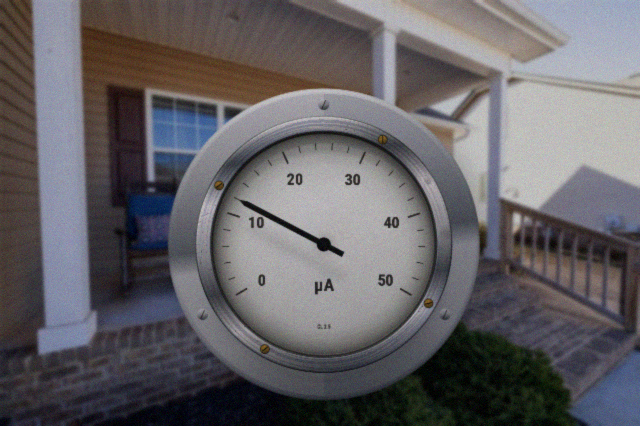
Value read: 12
